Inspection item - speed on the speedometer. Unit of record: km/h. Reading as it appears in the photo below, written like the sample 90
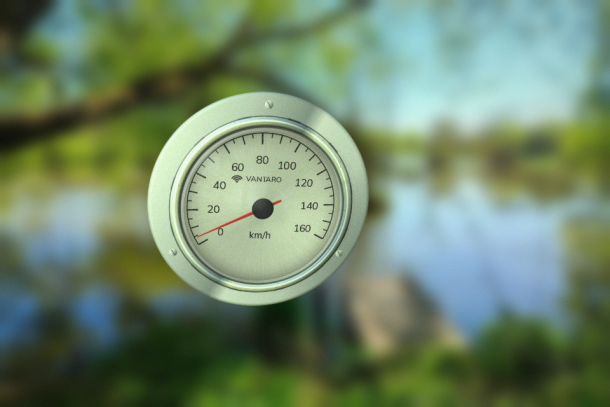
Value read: 5
